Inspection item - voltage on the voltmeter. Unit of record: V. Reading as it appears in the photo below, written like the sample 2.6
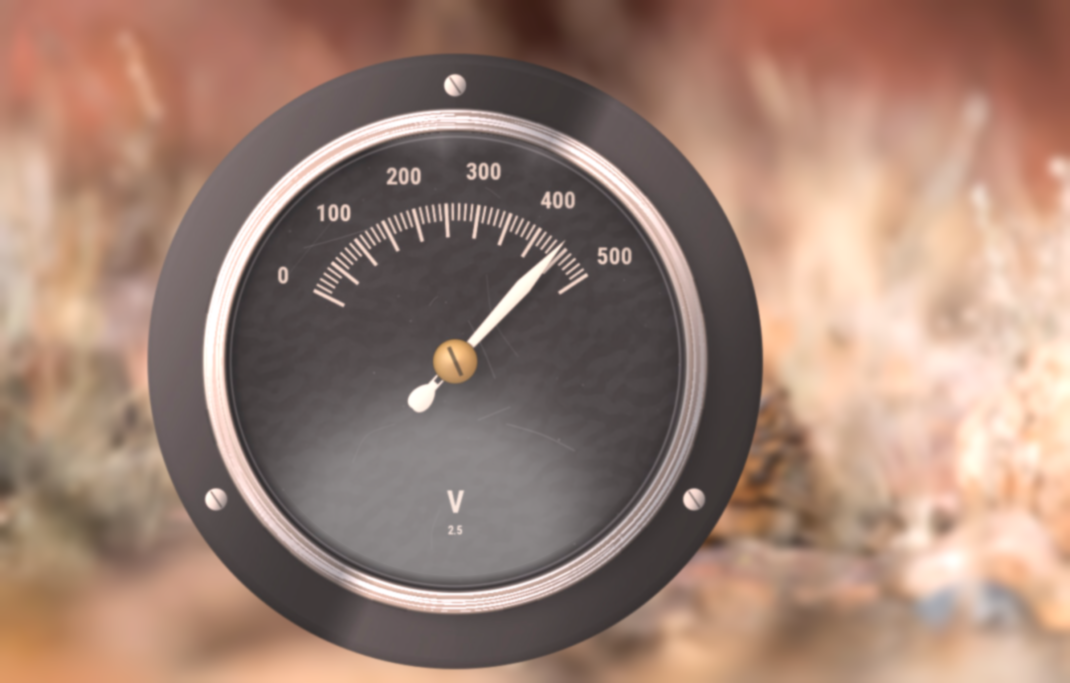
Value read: 440
